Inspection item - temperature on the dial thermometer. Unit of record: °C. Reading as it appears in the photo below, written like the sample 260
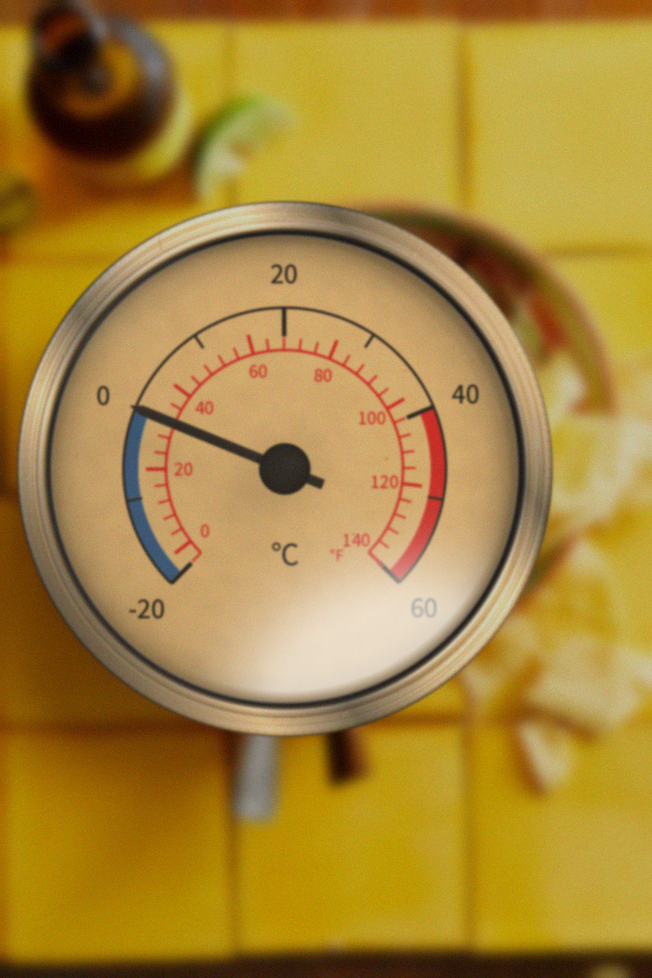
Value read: 0
